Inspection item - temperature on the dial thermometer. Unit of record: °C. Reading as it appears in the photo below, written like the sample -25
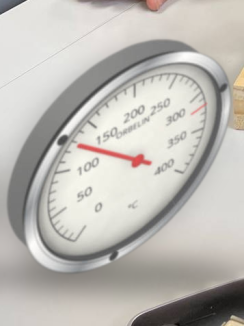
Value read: 130
